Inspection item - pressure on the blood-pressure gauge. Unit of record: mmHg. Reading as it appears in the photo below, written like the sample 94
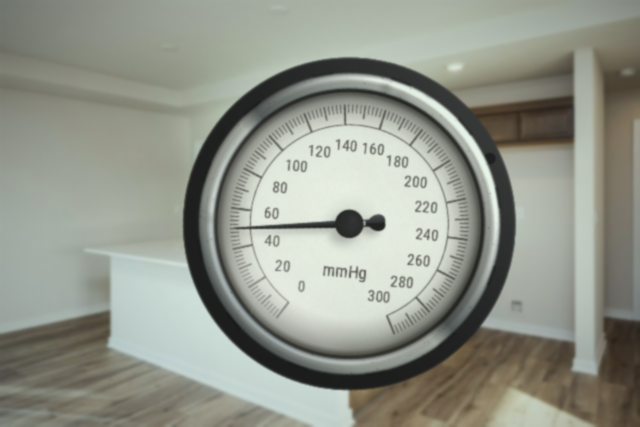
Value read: 50
